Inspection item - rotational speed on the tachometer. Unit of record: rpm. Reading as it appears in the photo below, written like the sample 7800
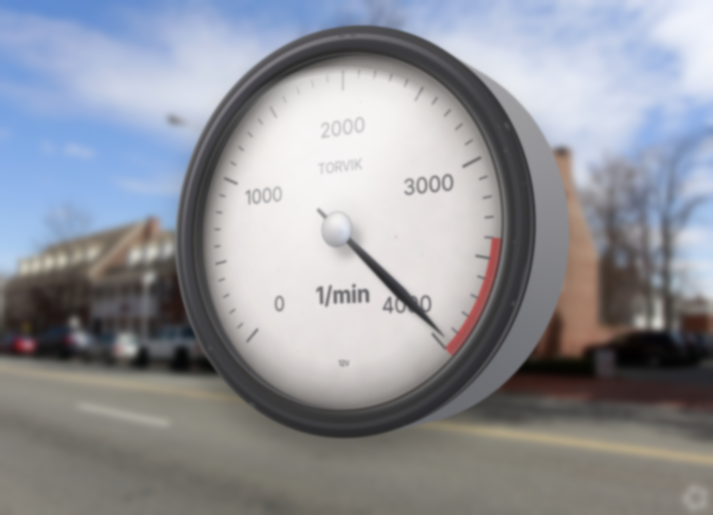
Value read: 3950
